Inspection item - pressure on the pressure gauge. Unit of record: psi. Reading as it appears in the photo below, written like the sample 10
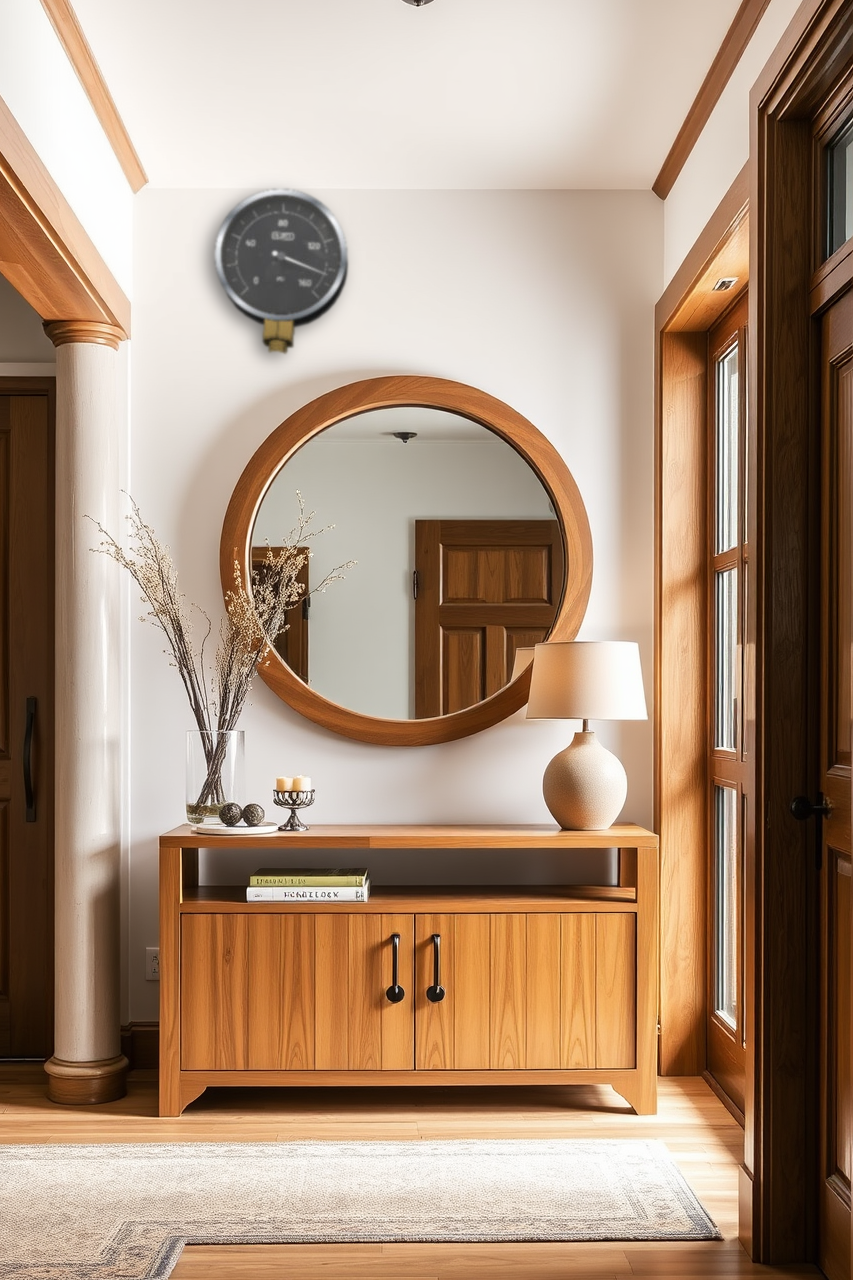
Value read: 145
